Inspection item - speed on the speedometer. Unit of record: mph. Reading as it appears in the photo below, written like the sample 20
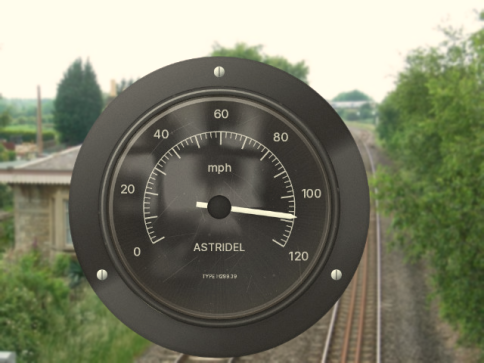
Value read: 108
